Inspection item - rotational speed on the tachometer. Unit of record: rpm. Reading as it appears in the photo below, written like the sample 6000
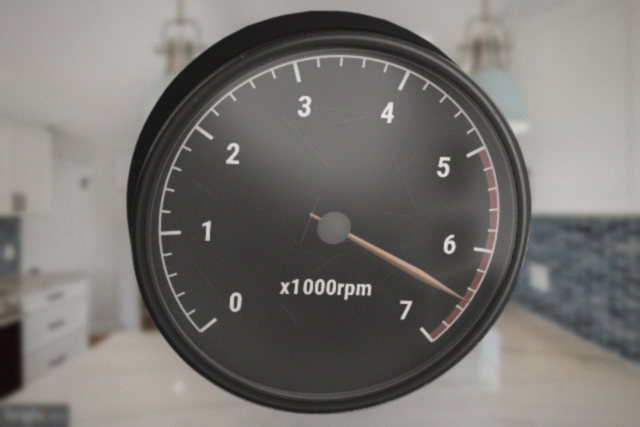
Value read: 6500
